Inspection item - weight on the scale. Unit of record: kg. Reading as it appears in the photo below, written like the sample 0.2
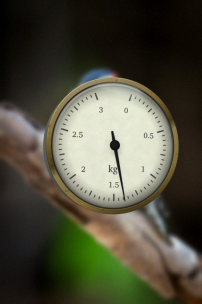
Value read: 1.4
